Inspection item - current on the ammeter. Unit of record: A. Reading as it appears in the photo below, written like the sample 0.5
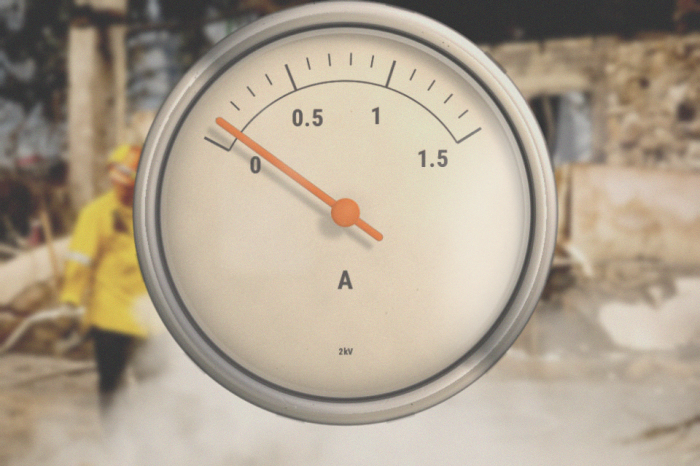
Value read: 0.1
